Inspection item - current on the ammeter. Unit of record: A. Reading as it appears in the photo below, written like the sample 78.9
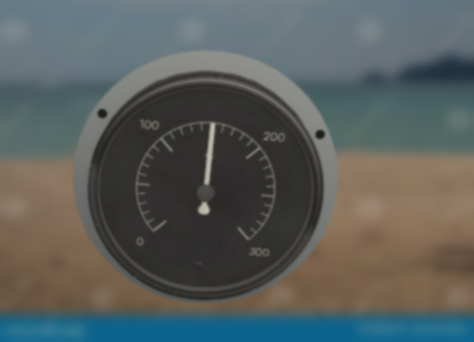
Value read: 150
